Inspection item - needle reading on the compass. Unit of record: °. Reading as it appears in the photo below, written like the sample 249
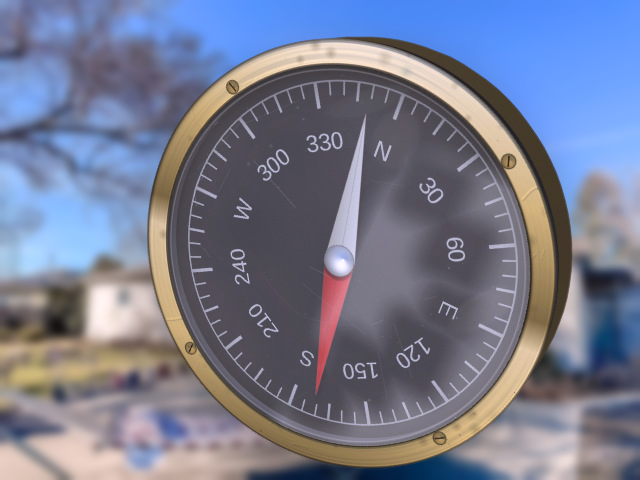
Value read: 170
